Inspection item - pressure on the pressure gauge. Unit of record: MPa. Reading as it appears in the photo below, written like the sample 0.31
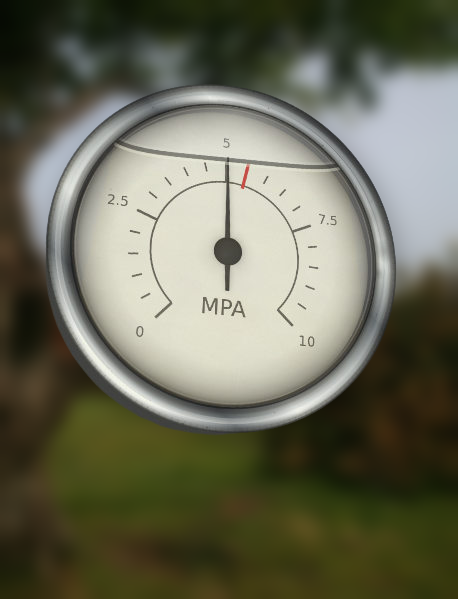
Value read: 5
